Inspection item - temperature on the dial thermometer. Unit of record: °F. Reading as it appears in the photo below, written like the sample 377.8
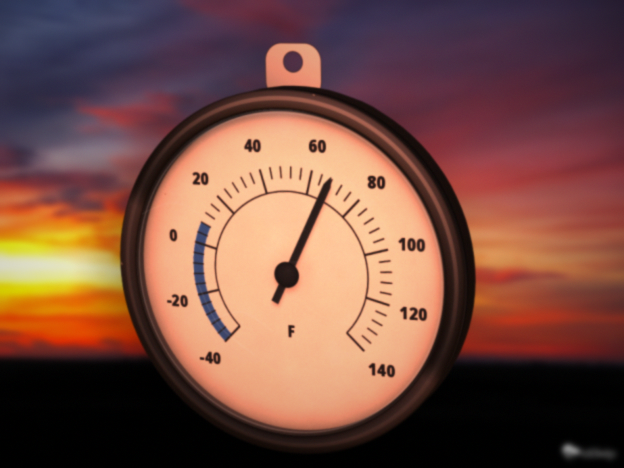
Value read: 68
